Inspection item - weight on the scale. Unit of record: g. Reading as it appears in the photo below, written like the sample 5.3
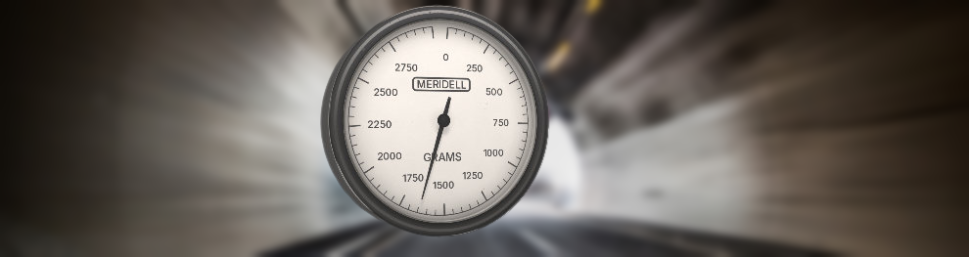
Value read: 1650
